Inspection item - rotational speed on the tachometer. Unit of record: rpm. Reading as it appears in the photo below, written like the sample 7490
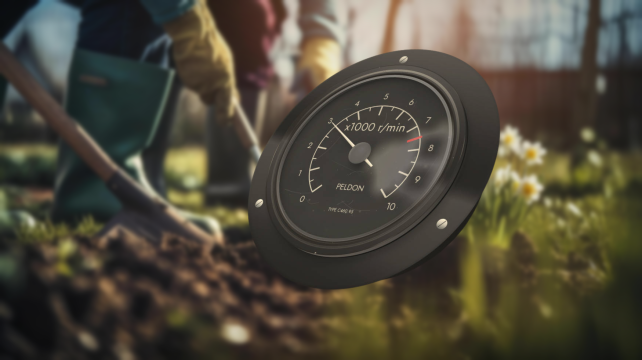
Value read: 3000
